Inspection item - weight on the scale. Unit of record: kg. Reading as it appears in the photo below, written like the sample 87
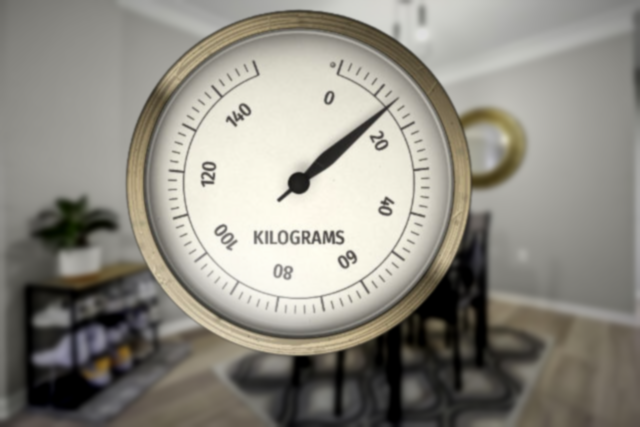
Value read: 14
